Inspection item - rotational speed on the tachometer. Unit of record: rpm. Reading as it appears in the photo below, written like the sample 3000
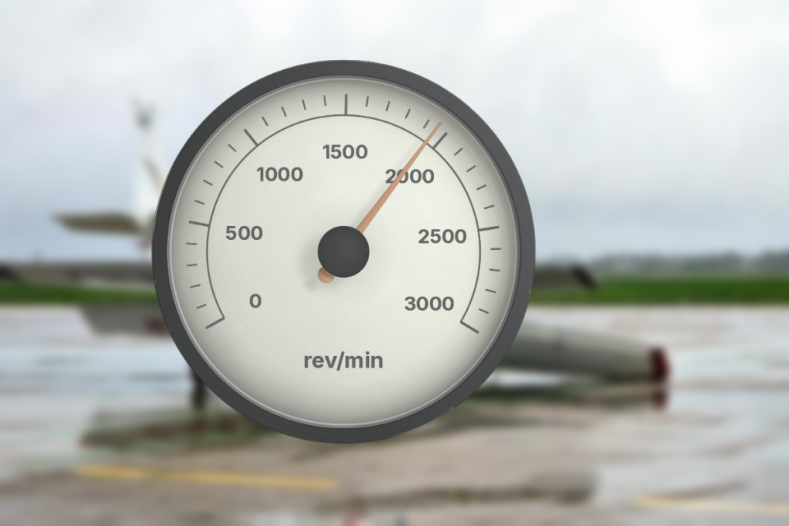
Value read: 1950
